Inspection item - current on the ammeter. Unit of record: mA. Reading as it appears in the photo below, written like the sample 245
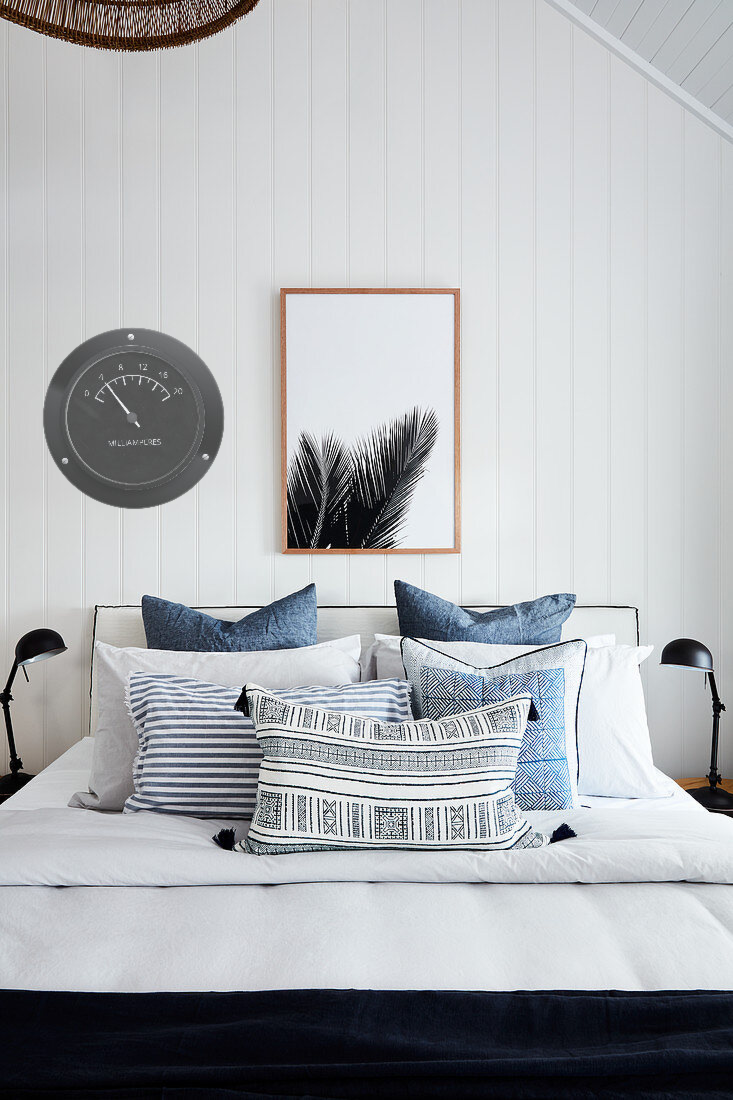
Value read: 4
